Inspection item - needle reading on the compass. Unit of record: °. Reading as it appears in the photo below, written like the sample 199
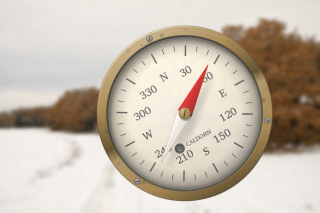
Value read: 55
